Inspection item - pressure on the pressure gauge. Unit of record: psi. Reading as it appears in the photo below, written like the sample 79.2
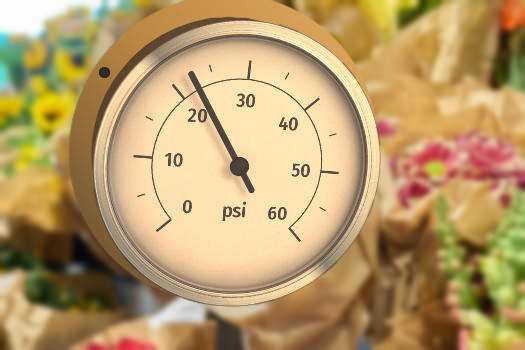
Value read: 22.5
